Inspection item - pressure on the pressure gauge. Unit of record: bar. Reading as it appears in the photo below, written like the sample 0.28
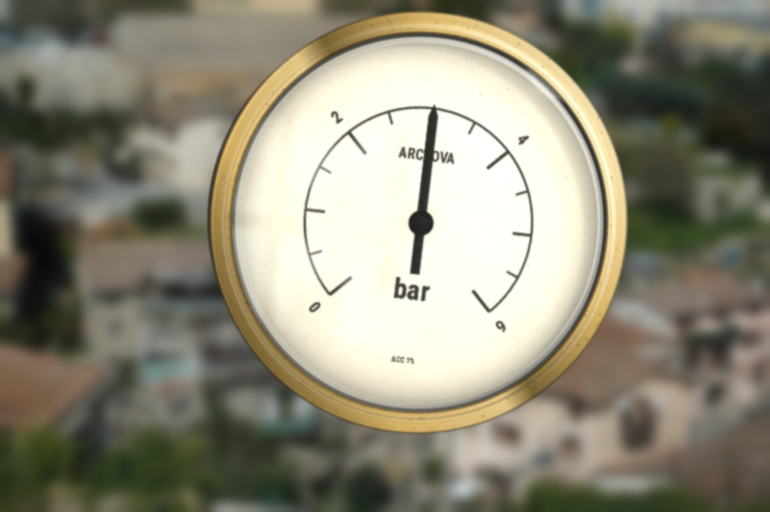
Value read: 3
